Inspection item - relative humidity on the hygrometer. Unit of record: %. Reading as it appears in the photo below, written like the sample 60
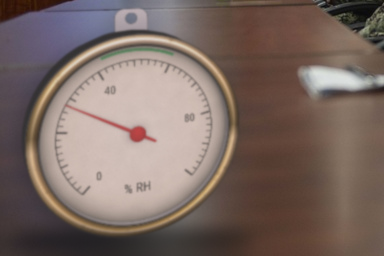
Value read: 28
